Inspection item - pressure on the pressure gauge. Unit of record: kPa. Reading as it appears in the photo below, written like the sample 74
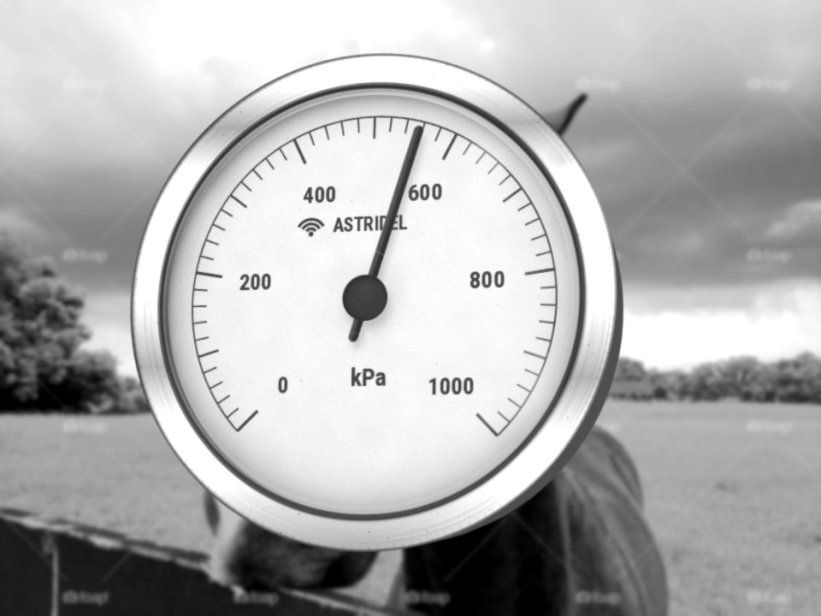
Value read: 560
